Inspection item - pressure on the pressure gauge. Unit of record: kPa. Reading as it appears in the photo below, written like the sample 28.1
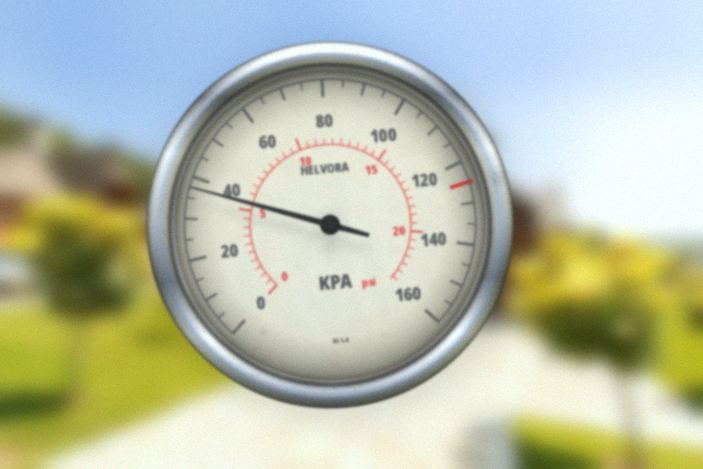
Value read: 37.5
